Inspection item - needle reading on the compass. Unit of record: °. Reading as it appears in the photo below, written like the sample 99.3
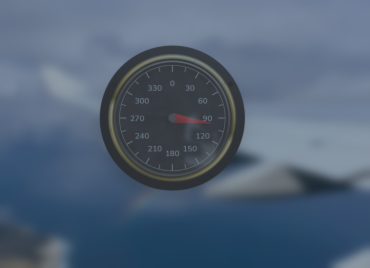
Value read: 97.5
